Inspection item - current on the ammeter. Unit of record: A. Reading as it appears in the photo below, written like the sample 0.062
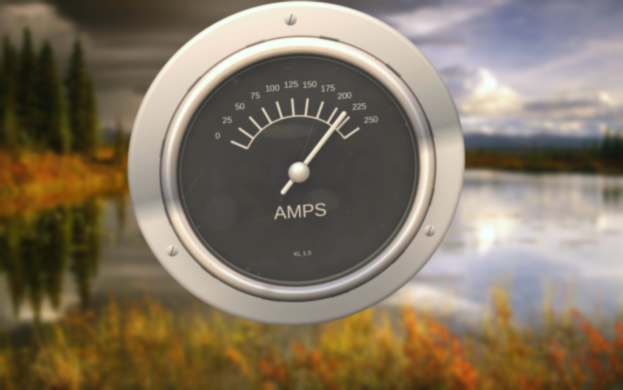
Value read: 212.5
